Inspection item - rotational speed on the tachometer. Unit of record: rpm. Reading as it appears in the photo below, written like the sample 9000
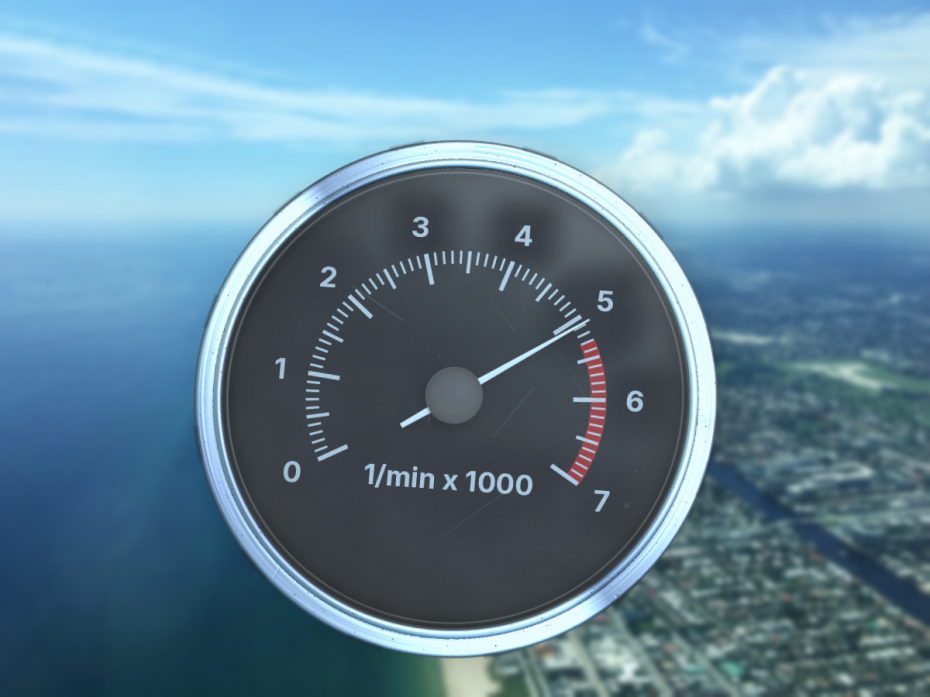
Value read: 5100
